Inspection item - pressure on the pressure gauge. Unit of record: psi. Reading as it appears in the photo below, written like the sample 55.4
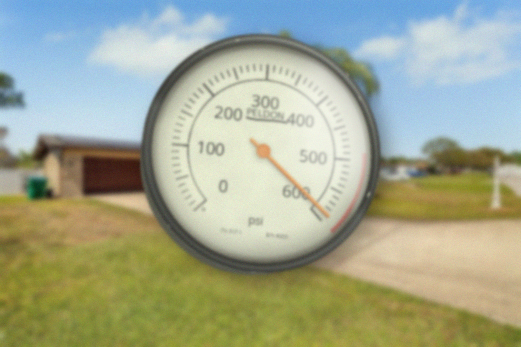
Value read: 590
